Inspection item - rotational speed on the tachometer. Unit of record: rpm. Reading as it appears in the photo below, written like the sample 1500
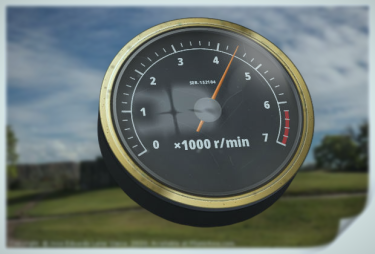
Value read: 4400
